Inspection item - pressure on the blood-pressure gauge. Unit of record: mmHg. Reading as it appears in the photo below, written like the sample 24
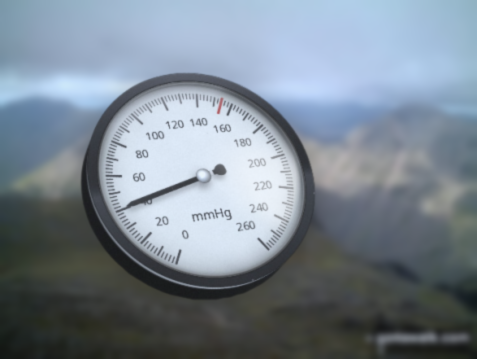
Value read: 40
